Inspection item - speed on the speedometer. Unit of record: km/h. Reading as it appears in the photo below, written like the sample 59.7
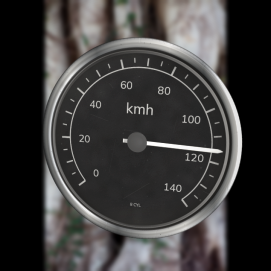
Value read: 115
